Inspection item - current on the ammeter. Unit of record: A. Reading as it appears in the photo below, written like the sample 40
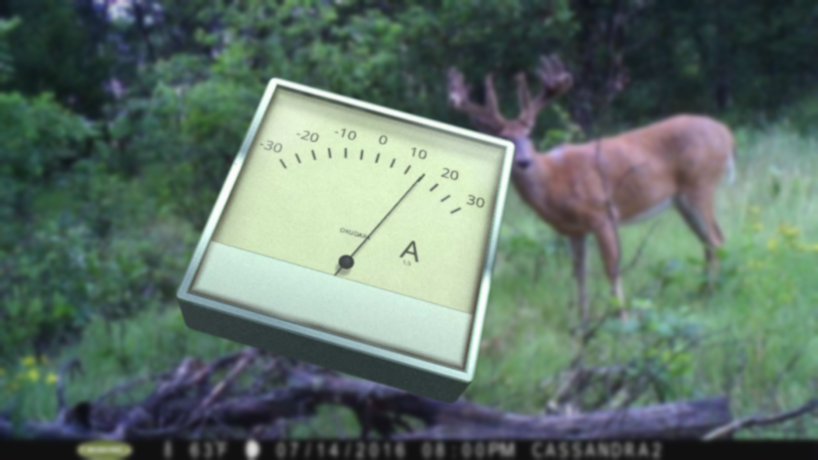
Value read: 15
